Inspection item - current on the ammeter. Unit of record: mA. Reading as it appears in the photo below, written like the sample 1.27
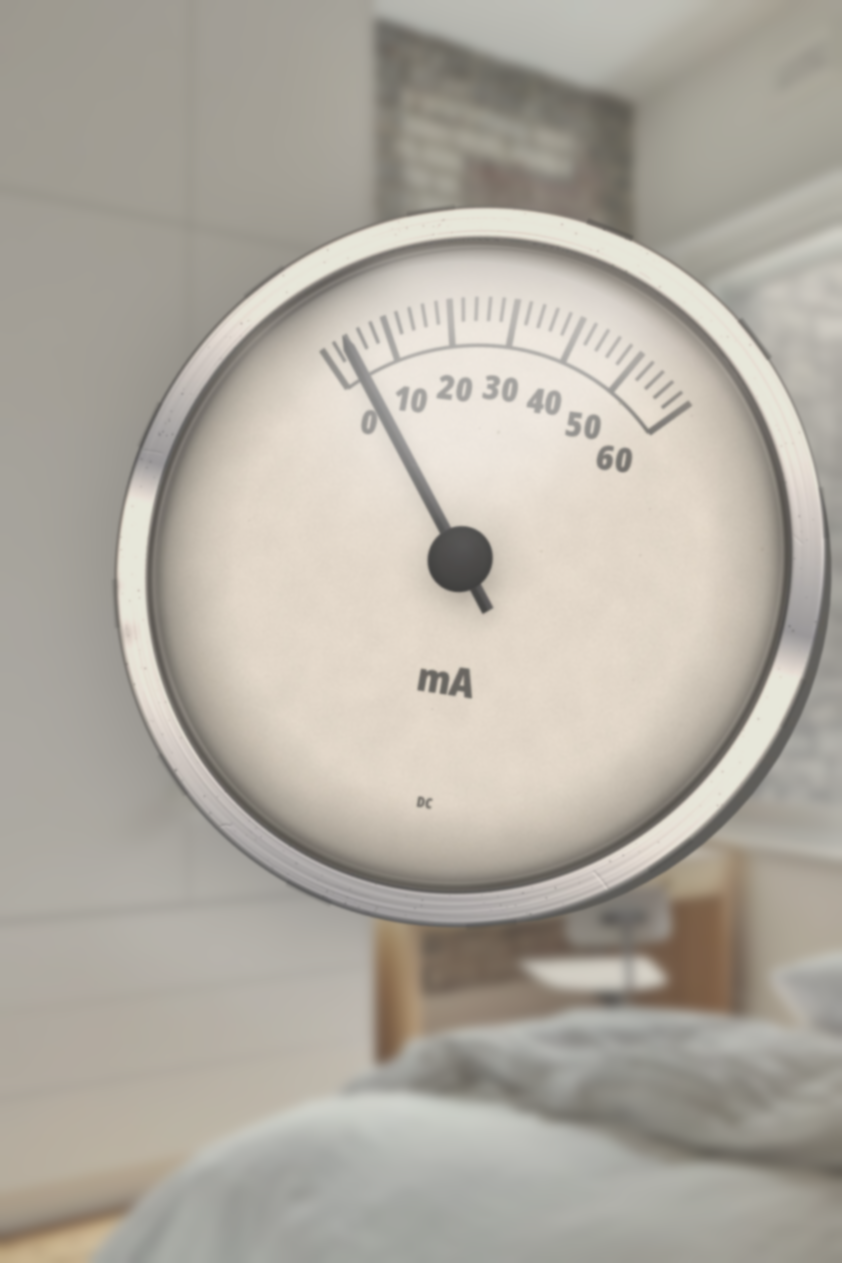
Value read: 4
